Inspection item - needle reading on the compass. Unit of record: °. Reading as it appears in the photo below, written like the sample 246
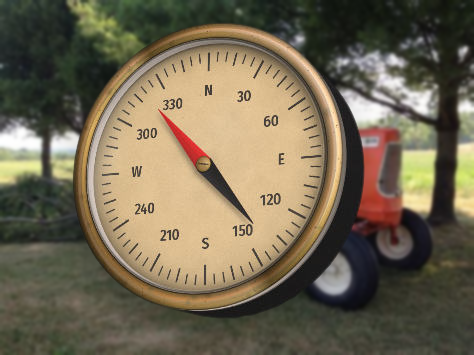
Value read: 320
